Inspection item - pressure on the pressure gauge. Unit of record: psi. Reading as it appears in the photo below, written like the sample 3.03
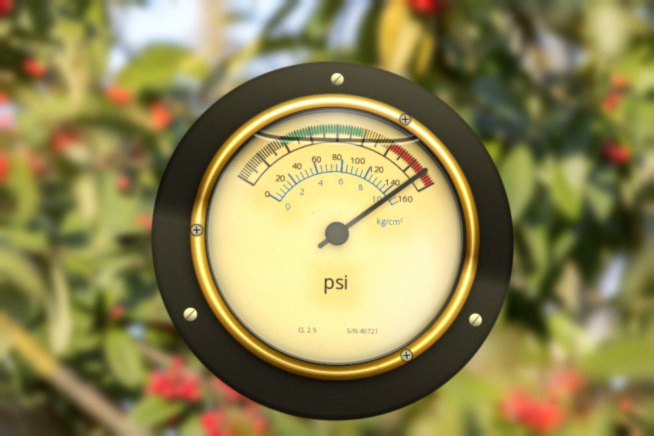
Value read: 150
